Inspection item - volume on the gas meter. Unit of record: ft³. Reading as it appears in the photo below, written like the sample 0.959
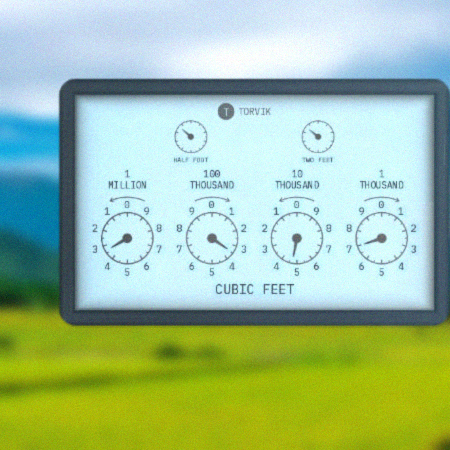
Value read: 334700
